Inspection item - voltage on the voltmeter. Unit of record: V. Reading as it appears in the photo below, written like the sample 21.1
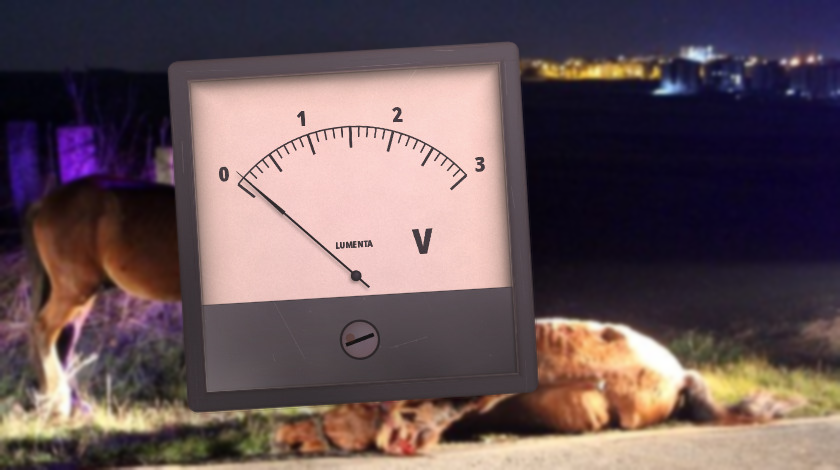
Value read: 0.1
